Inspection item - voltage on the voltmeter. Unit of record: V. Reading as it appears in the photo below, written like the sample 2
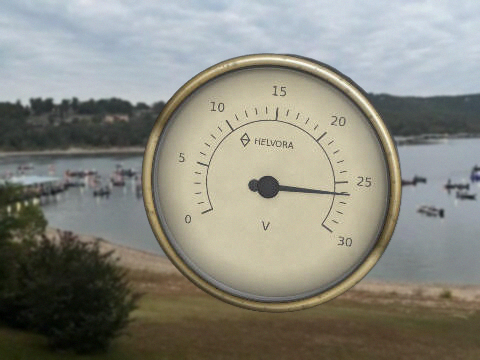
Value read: 26
